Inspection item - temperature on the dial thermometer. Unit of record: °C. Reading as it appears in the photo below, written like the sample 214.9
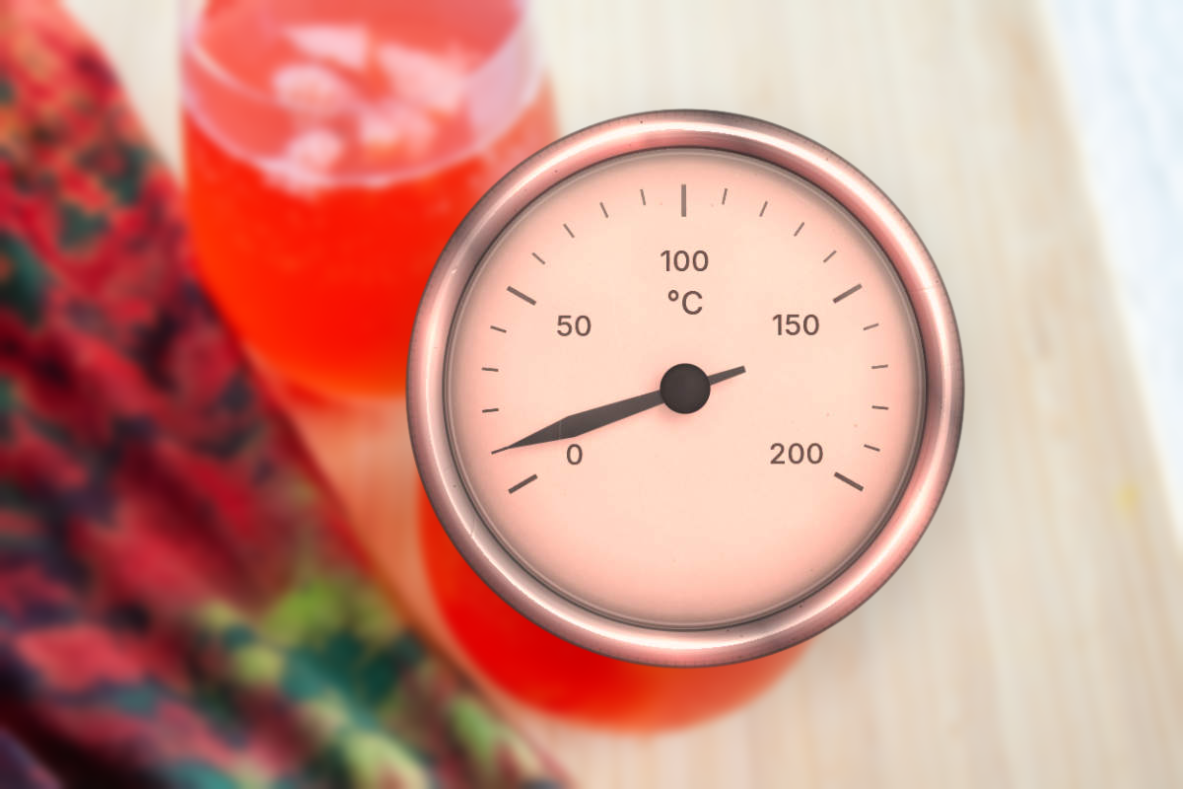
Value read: 10
